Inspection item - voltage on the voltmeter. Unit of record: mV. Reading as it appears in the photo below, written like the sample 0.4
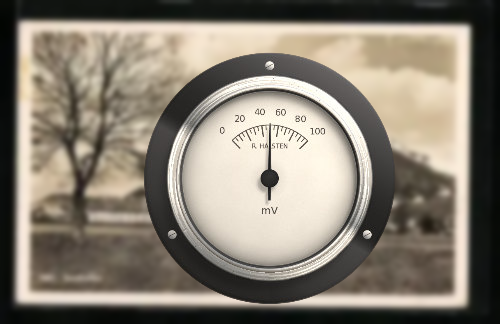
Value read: 50
